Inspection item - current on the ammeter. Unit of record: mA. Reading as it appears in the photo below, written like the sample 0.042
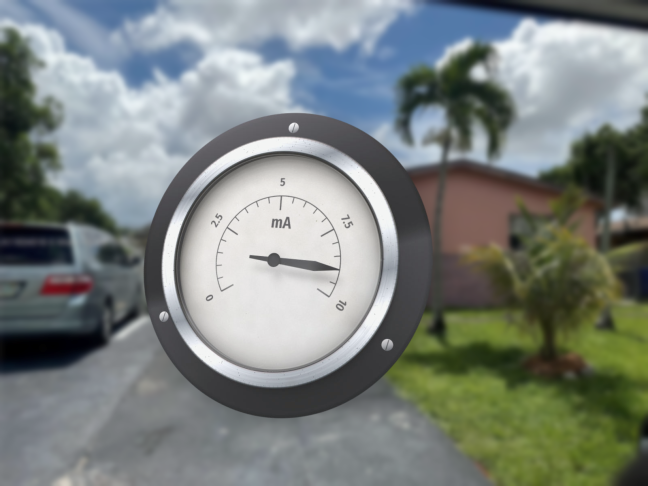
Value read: 9
